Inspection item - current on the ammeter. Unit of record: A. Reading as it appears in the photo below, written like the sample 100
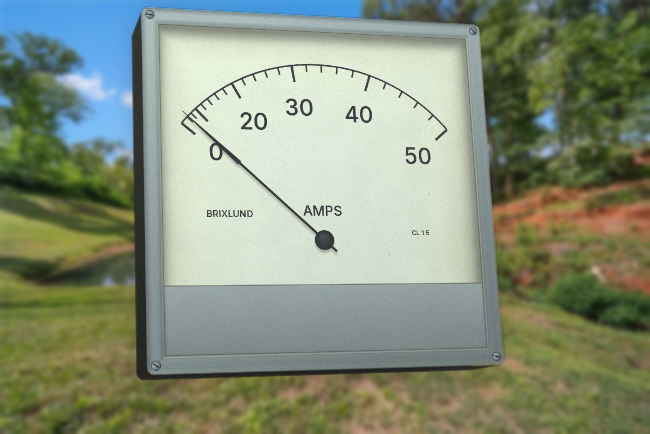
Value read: 6
